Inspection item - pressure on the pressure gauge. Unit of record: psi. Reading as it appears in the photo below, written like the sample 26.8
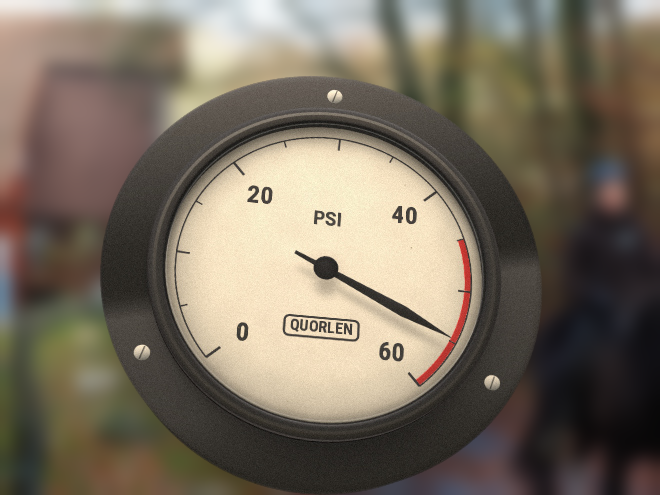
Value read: 55
